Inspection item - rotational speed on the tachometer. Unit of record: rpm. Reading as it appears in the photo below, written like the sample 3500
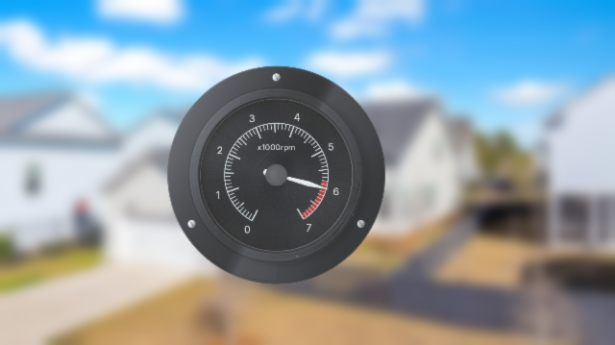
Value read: 6000
